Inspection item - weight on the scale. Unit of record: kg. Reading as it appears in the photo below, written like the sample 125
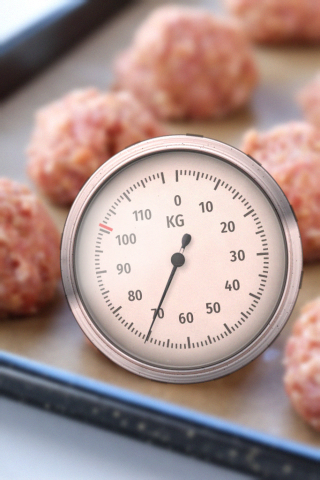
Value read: 70
